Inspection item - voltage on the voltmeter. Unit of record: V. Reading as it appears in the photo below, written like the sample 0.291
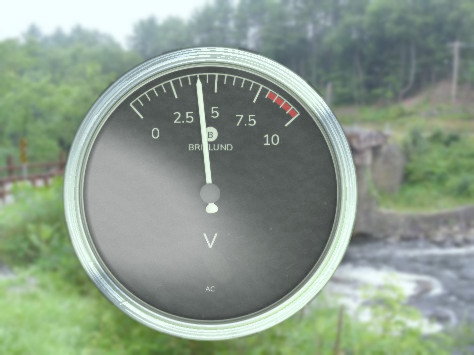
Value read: 4
